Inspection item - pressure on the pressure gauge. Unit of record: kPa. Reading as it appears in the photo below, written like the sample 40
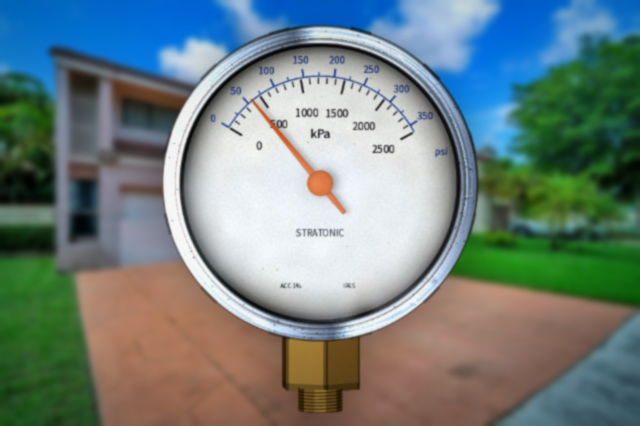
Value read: 400
